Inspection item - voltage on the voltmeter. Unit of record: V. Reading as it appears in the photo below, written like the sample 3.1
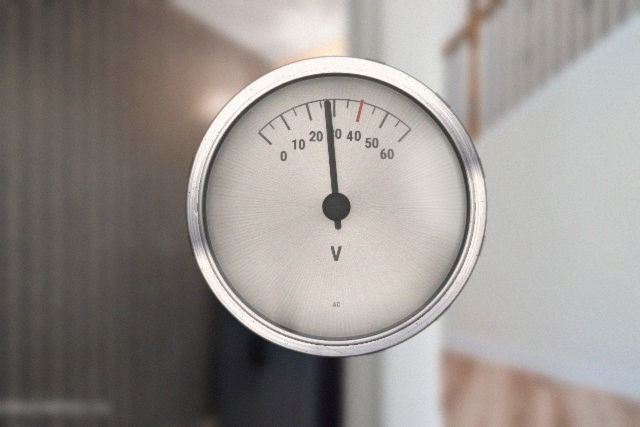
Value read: 27.5
